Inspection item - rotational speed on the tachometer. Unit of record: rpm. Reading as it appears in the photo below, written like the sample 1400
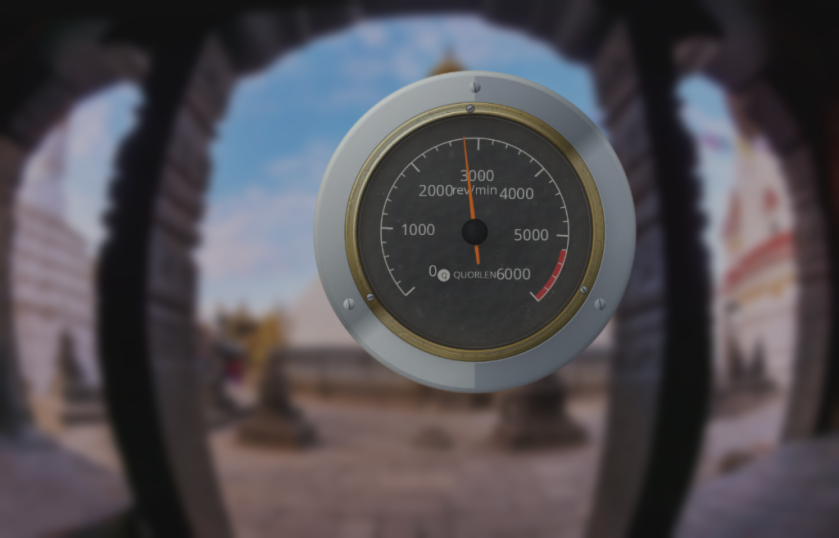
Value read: 2800
